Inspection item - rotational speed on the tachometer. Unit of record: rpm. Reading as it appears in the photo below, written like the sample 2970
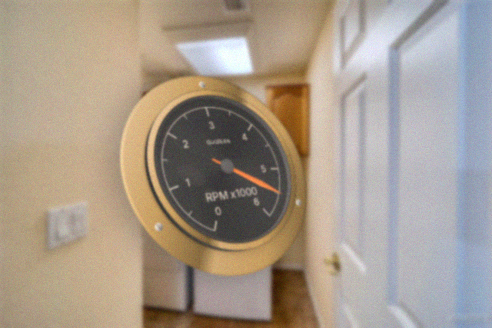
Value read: 5500
